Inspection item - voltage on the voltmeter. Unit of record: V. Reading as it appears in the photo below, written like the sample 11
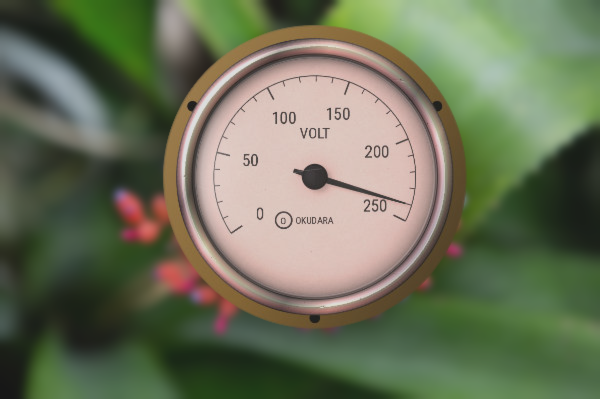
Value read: 240
